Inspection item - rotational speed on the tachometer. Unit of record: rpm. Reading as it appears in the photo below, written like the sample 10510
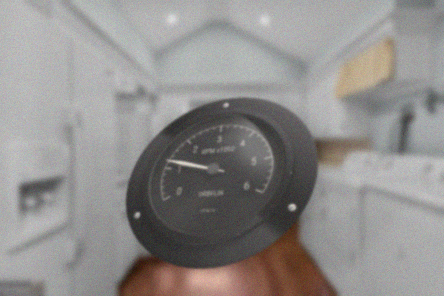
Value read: 1200
